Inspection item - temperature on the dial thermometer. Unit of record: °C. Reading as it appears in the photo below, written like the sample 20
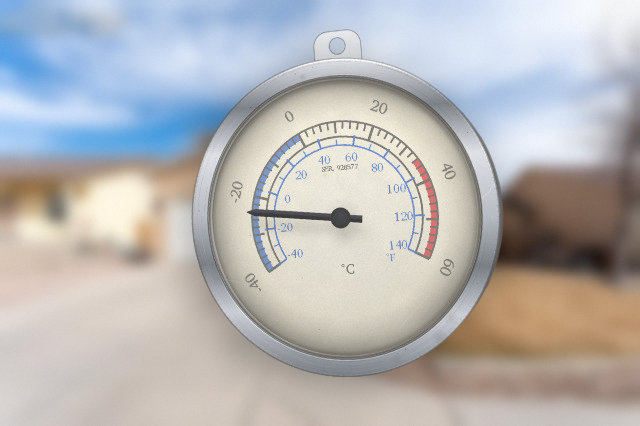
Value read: -24
